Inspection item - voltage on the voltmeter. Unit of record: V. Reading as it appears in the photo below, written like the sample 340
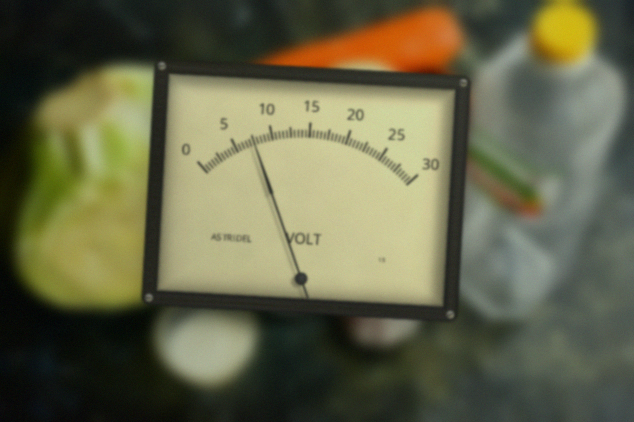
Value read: 7.5
